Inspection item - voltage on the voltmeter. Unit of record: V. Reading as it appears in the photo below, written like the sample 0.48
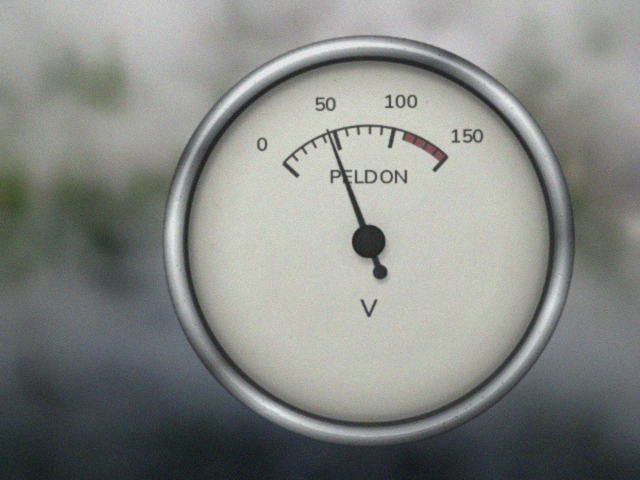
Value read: 45
